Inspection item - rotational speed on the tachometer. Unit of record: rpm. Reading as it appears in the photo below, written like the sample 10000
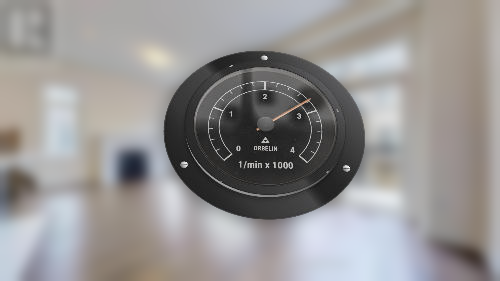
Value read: 2800
